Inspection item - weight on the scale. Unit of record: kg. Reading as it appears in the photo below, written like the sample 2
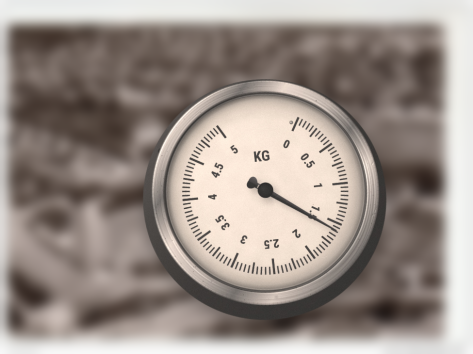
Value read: 1.6
